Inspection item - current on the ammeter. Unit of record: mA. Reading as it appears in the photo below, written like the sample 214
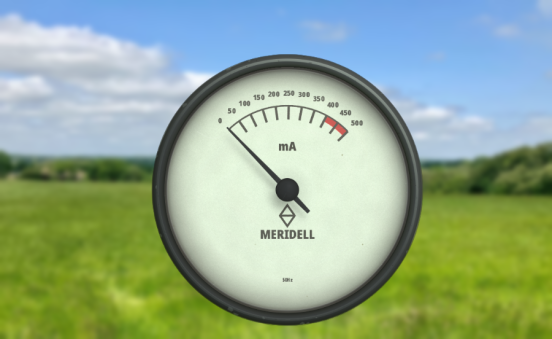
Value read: 0
